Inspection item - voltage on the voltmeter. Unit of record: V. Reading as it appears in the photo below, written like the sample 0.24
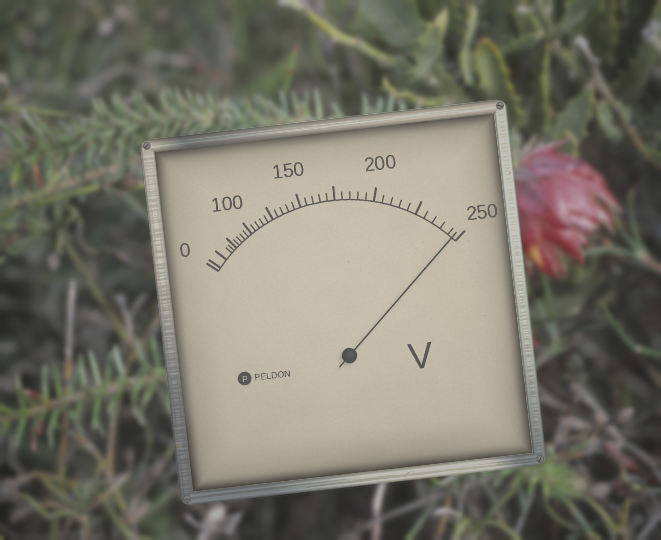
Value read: 247.5
